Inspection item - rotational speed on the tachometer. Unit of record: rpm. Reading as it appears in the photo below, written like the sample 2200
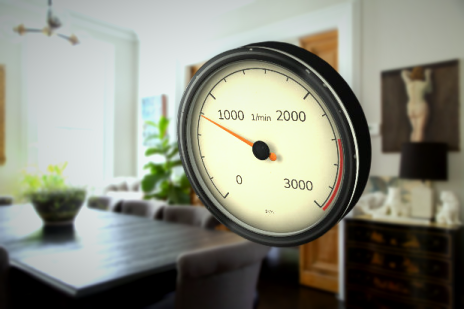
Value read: 800
